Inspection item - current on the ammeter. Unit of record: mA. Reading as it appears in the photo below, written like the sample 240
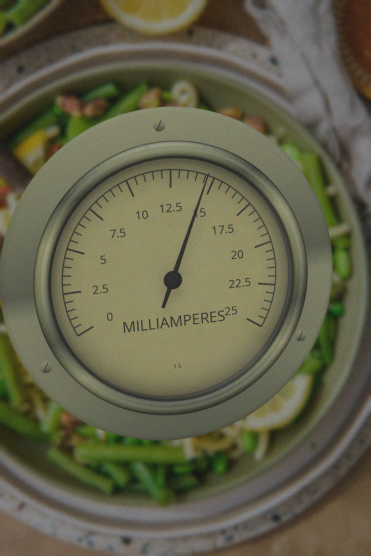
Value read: 14.5
